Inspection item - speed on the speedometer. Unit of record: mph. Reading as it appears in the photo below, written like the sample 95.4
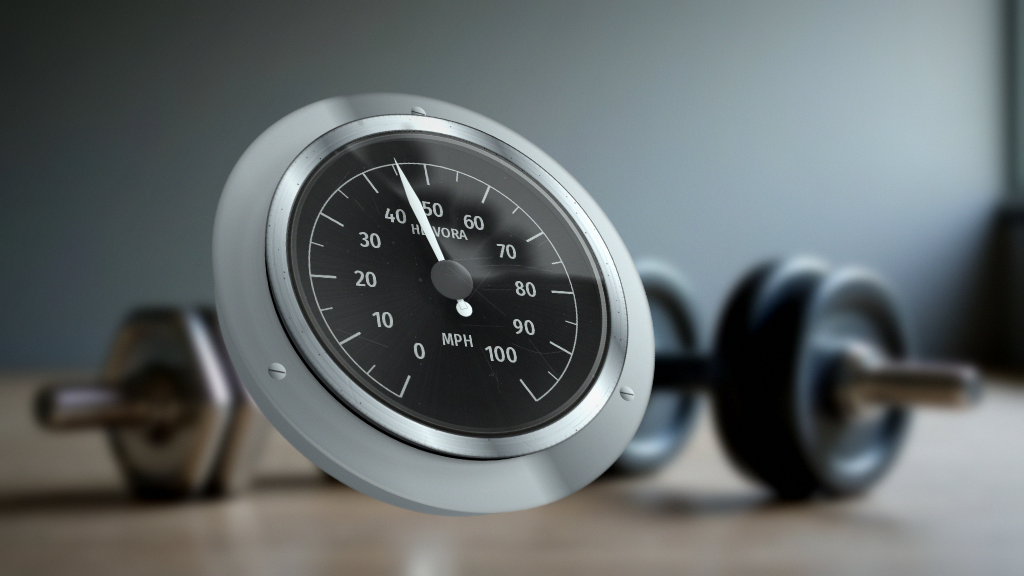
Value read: 45
